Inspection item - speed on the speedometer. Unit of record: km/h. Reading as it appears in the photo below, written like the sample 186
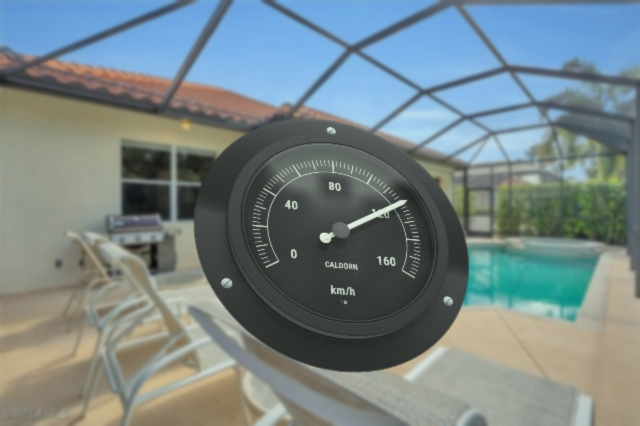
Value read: 120
